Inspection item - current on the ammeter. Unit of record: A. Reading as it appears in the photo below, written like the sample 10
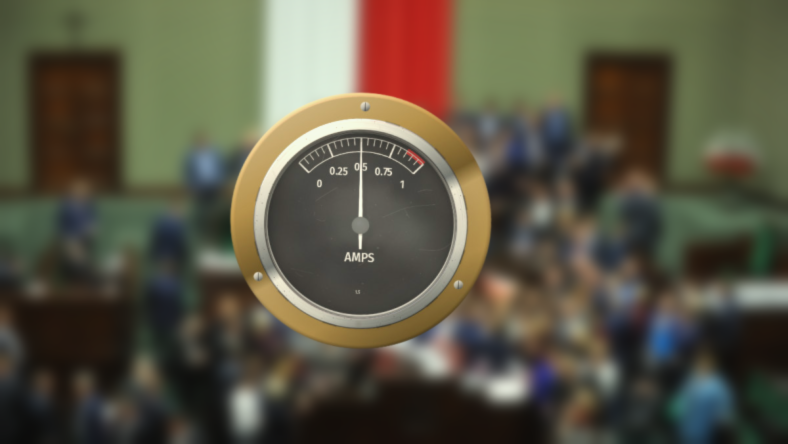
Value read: 0.5
